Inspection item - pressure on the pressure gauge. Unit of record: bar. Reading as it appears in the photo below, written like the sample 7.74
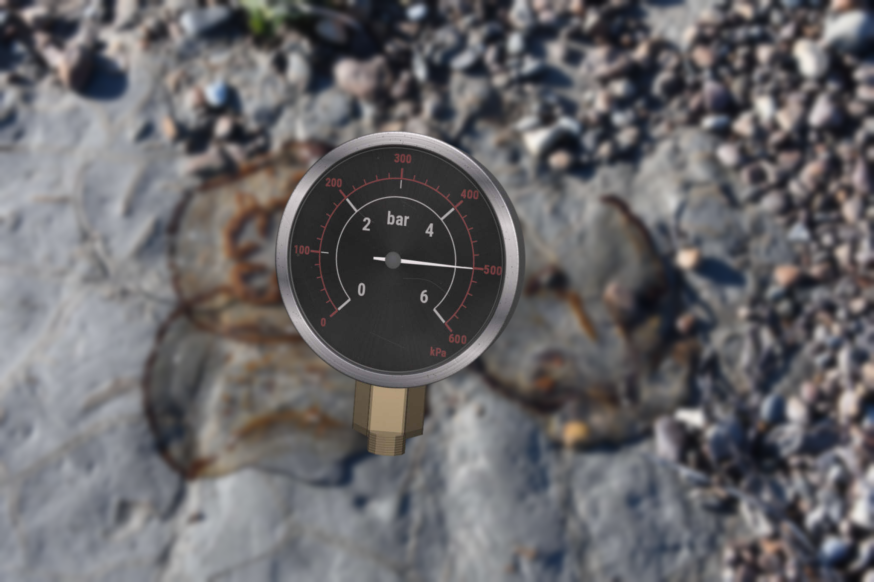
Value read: 5
